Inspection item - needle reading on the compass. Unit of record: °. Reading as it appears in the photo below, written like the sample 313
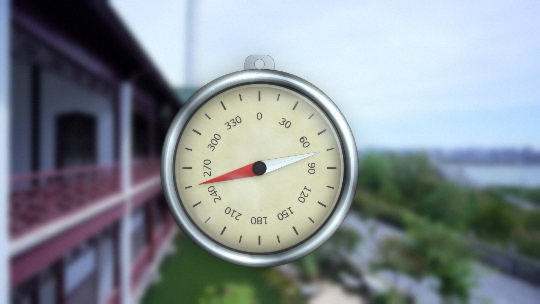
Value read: 255
